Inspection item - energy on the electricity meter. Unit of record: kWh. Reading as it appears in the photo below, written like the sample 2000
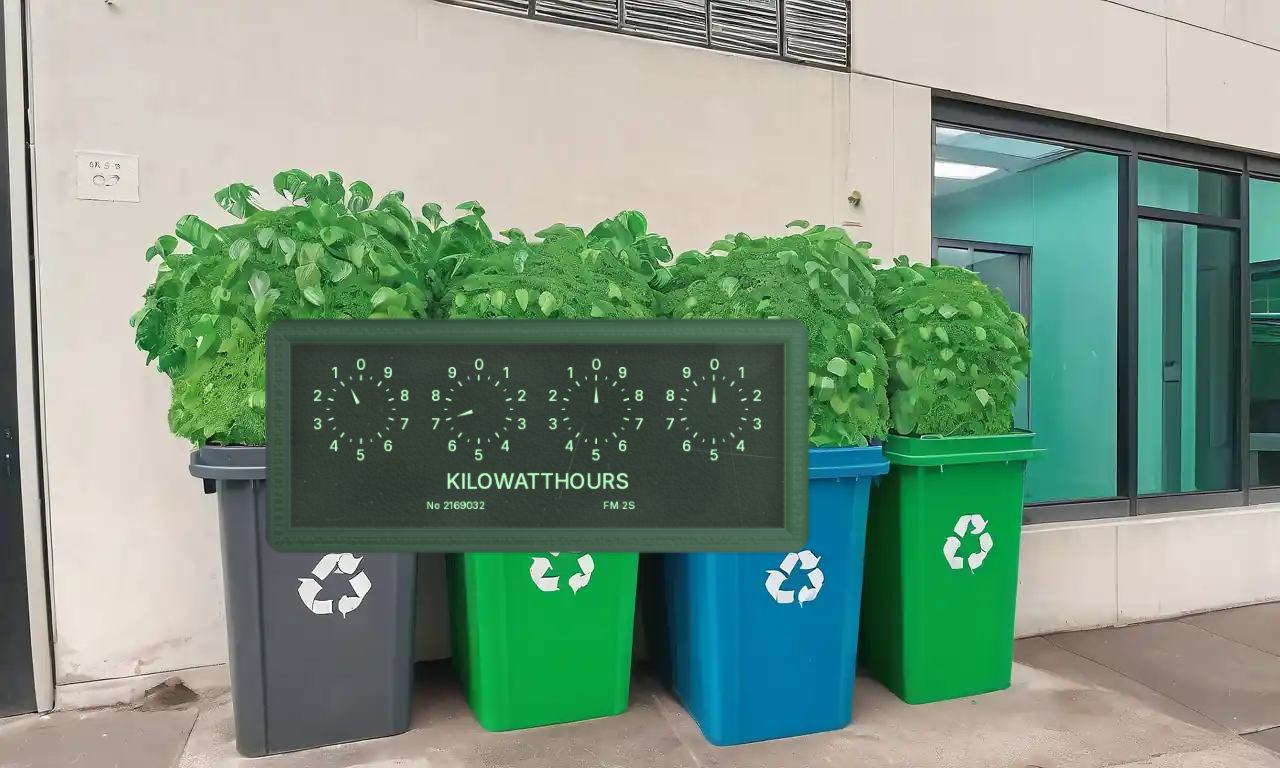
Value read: 700
